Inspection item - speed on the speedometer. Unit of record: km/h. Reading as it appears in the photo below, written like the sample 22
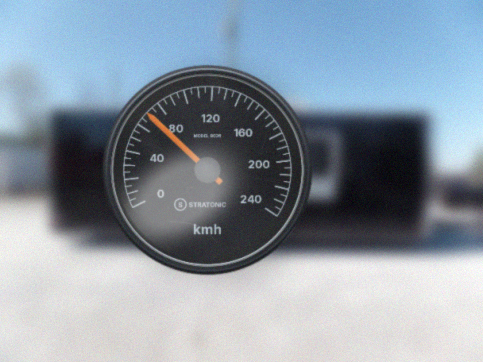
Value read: 70
